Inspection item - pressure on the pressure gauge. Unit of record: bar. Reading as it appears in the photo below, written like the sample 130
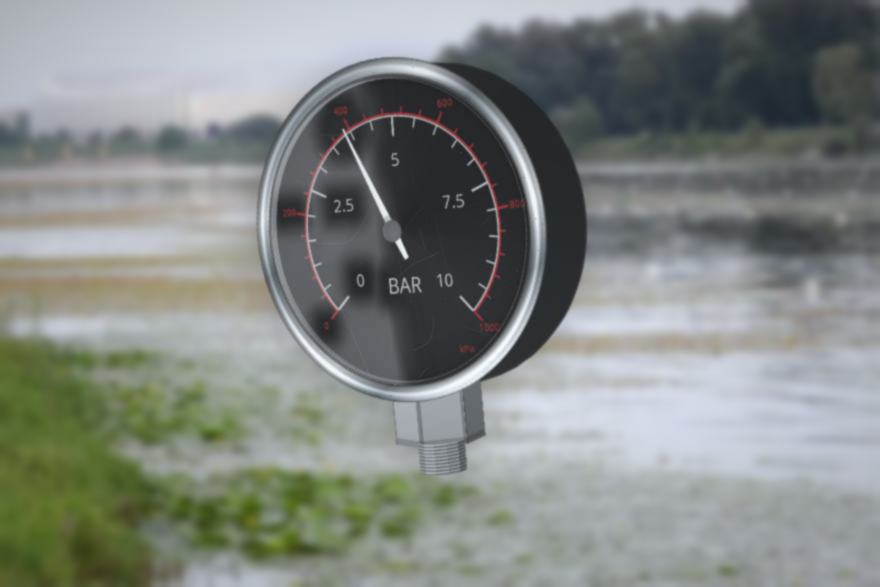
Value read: 4
